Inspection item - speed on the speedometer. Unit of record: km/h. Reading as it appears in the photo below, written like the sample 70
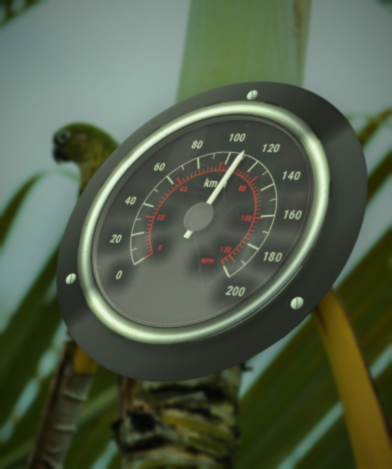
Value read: 110
